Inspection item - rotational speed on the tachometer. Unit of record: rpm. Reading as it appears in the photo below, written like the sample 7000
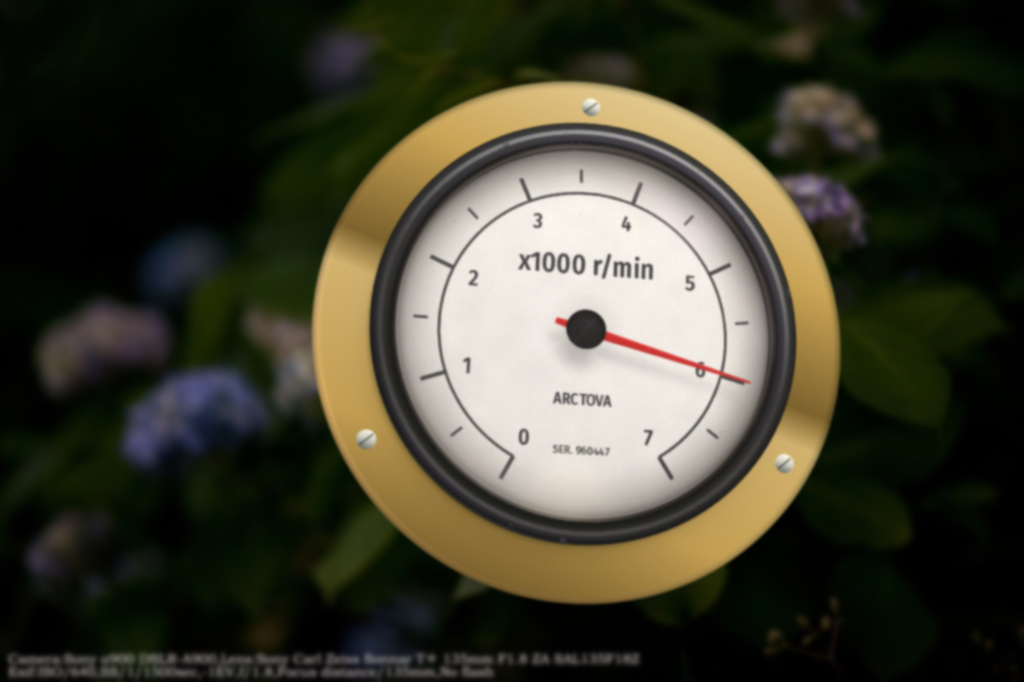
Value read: 6000
